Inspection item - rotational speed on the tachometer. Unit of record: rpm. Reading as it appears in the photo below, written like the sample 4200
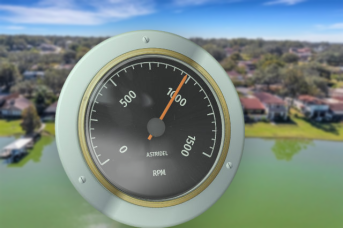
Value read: 975
